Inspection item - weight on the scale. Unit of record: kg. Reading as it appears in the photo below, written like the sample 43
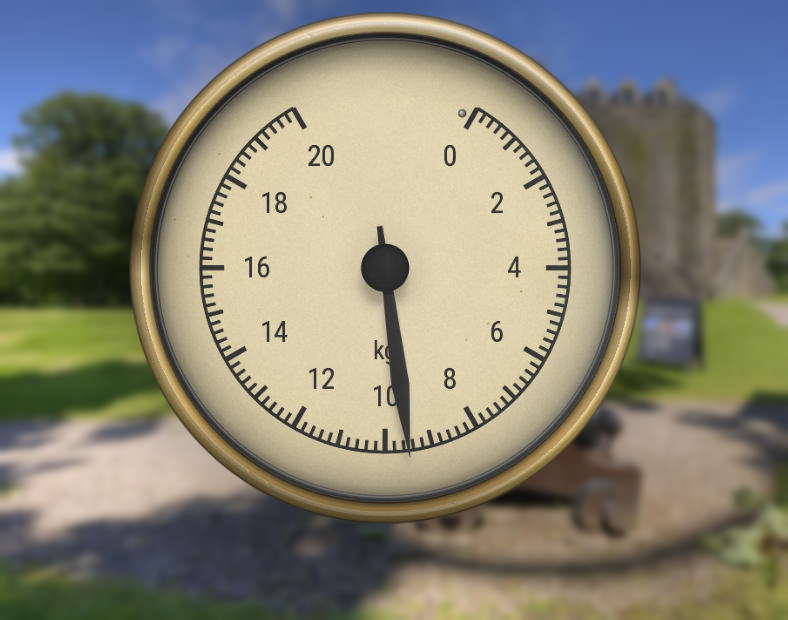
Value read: 9.5
